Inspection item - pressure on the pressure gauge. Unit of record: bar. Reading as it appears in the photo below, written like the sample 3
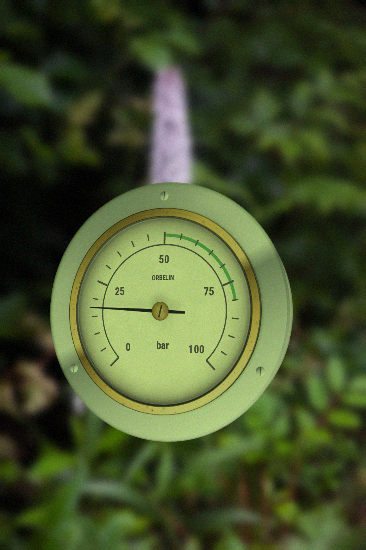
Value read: 17.5
